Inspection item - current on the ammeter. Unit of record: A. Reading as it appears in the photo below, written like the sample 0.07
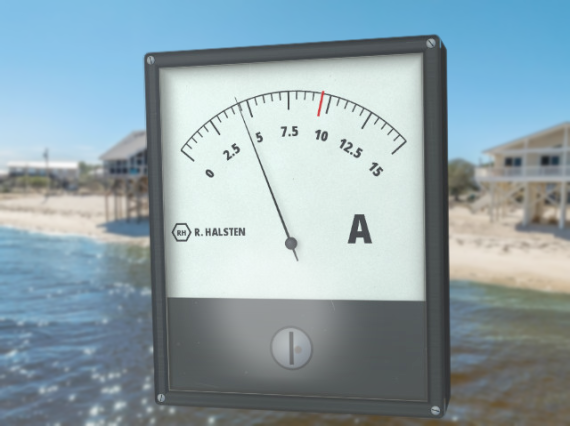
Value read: 4.5
